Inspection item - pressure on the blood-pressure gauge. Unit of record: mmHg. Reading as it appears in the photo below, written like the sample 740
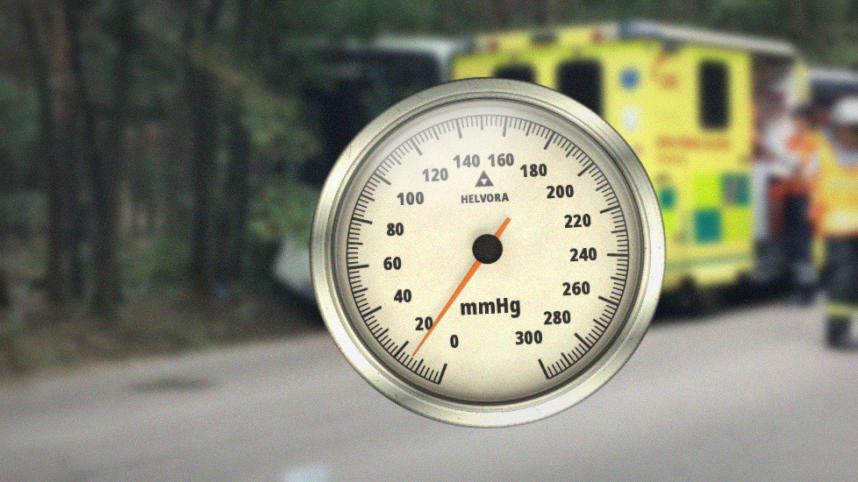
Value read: 14
